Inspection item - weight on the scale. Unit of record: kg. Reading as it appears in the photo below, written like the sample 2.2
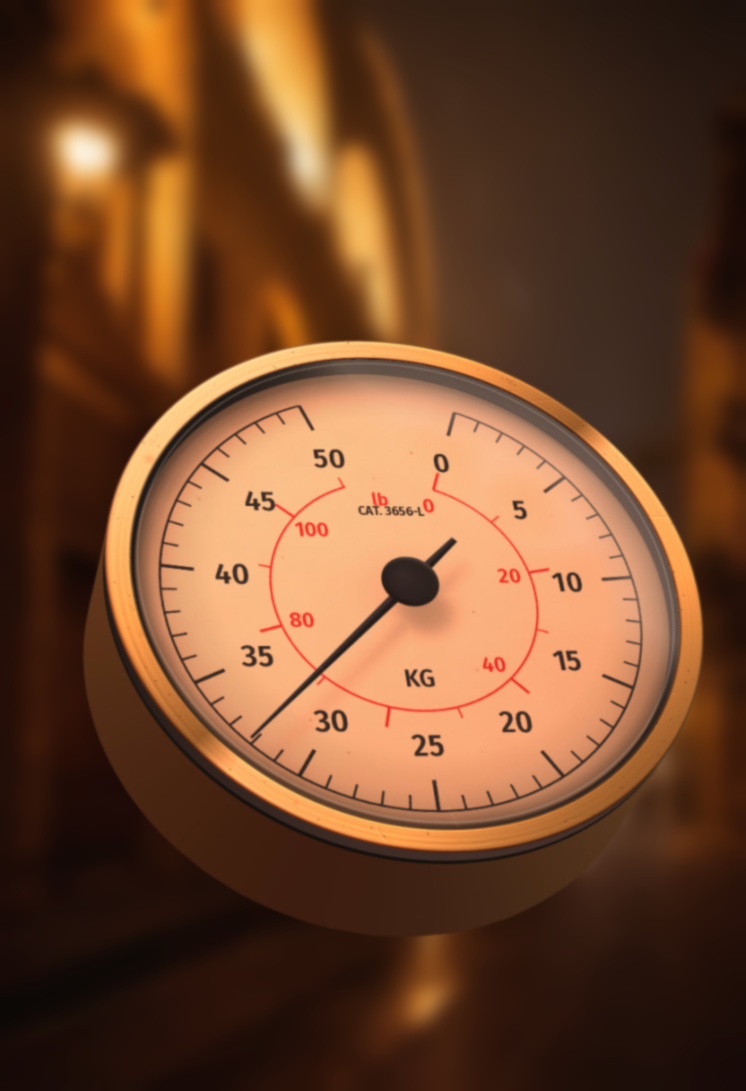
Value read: 32
